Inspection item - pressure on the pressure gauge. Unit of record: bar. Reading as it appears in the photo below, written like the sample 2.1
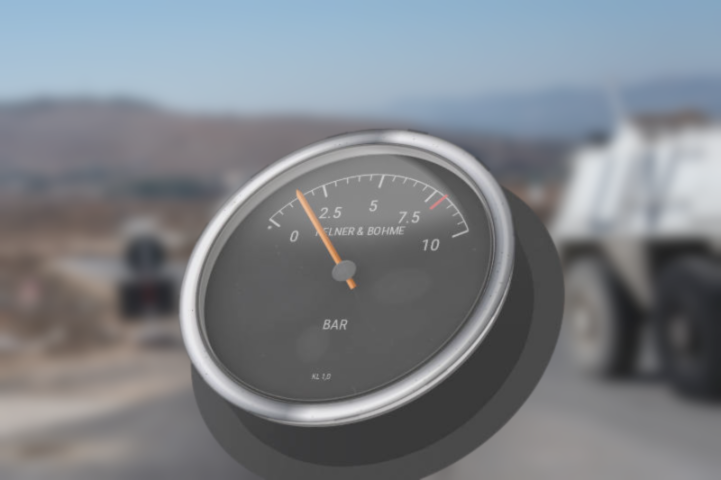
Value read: 1.5
